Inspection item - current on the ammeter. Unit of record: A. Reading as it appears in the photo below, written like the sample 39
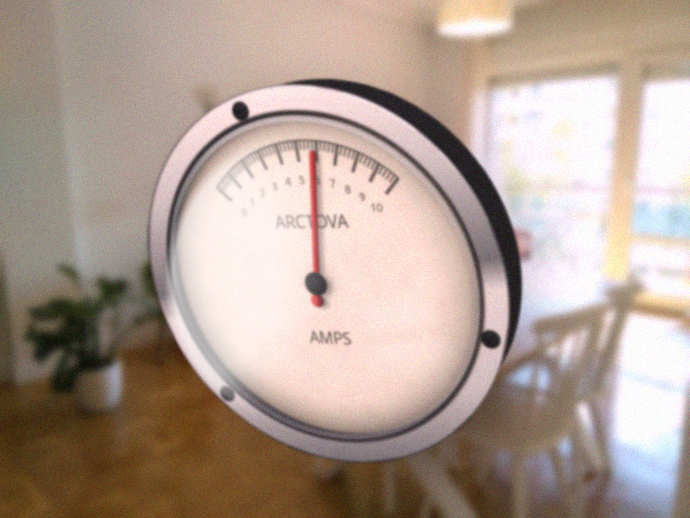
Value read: 6
